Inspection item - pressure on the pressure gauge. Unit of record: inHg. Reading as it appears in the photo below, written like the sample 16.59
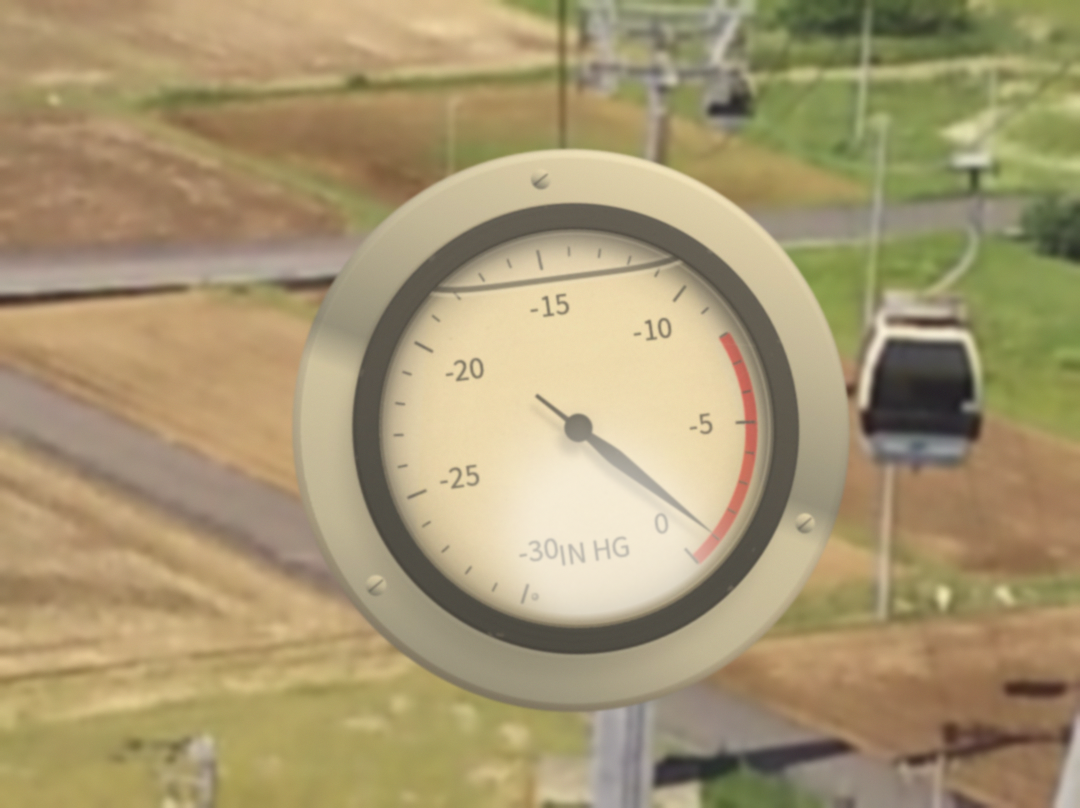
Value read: -1
